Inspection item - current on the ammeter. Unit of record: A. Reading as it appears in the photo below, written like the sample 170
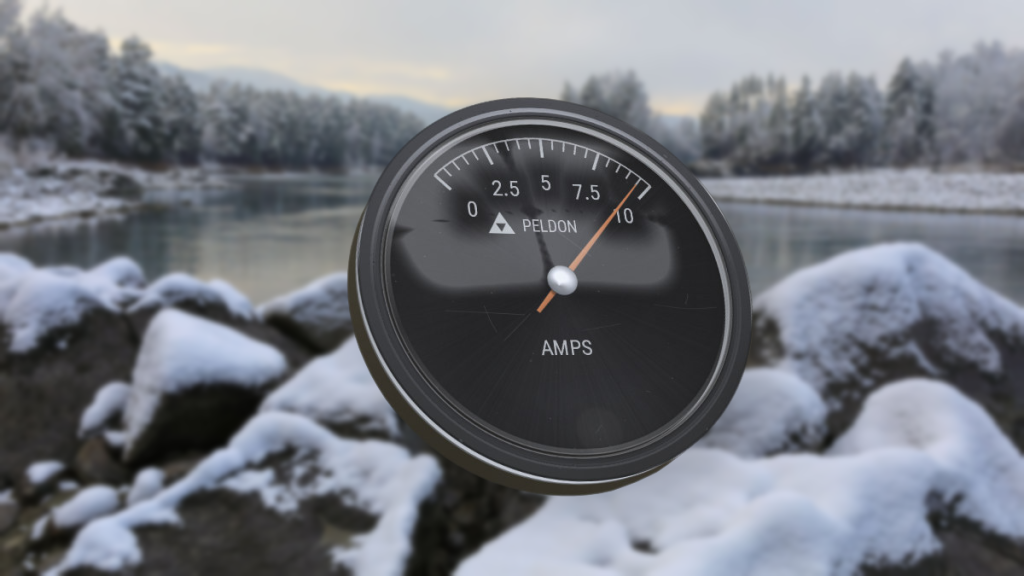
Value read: 9.5
